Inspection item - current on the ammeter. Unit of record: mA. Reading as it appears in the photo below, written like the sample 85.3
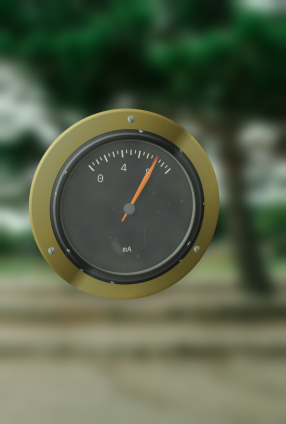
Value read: 8
